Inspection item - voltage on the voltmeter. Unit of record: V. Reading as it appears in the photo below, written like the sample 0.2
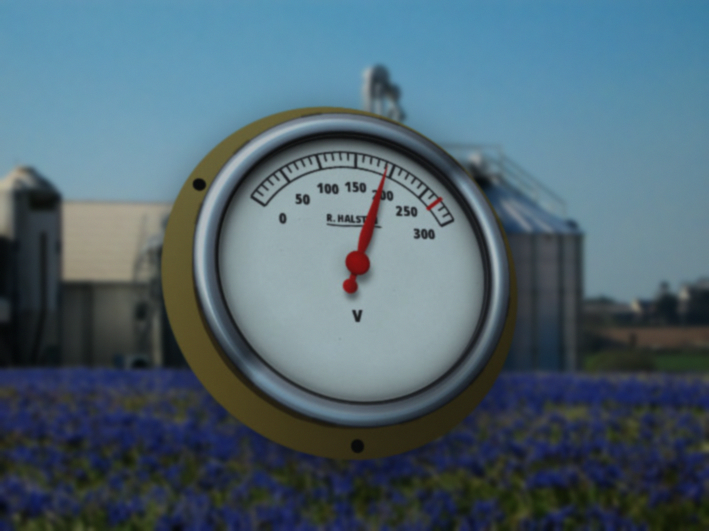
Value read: 190
